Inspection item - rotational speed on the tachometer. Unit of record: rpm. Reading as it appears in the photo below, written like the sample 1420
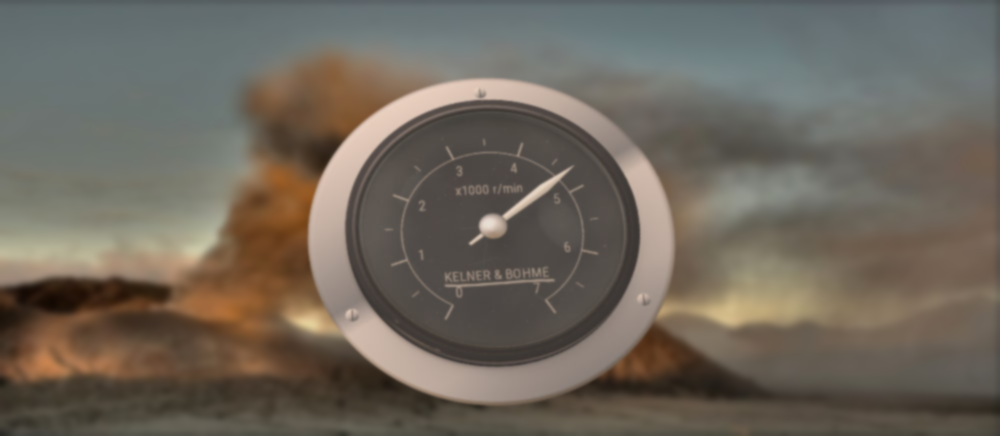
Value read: 4750
